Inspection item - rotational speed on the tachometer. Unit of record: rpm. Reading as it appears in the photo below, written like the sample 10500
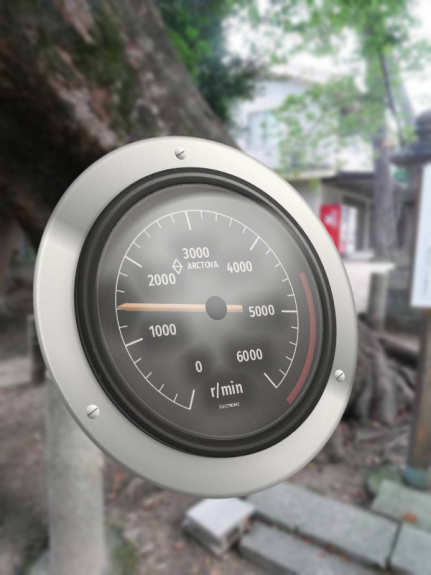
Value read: 1400
